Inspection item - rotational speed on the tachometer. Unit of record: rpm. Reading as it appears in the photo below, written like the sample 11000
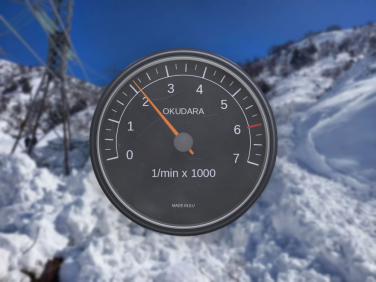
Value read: 2125
